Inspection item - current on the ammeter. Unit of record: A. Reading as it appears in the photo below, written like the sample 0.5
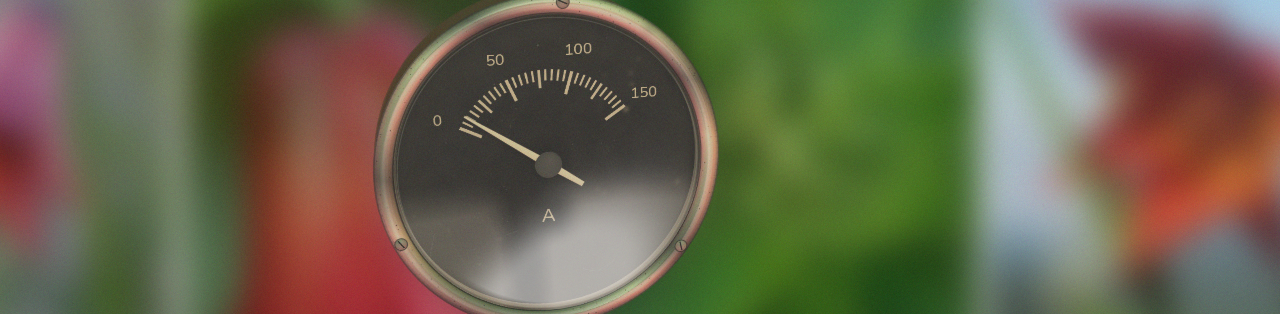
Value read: 10
